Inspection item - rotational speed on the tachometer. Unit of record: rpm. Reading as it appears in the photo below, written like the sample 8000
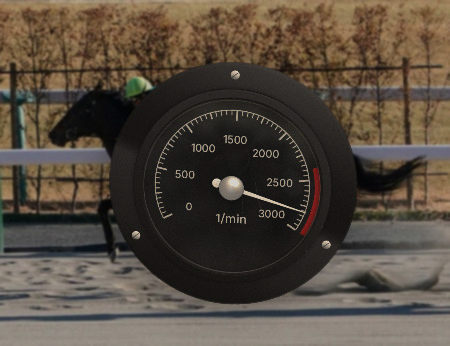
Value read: 2800
